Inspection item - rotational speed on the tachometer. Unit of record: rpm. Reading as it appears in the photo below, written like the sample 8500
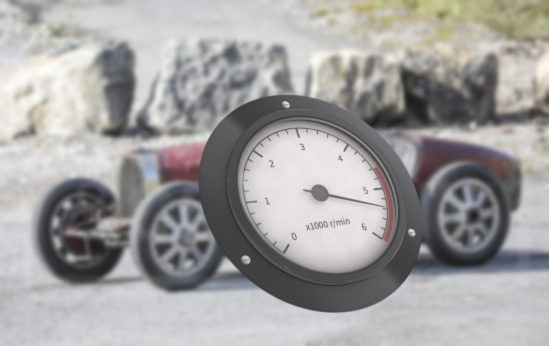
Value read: 5400
